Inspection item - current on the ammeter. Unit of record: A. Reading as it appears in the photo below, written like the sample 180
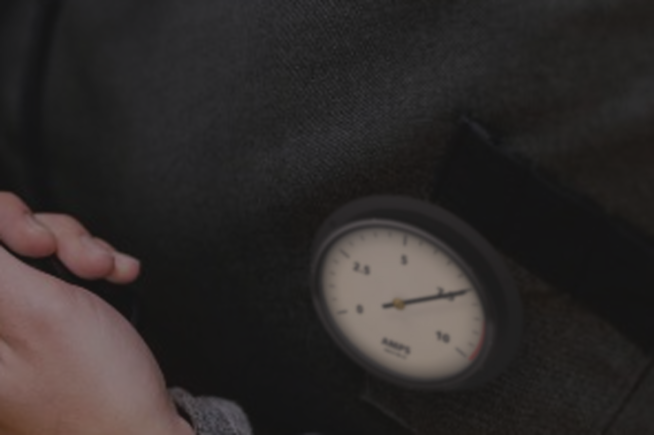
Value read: 7.5
